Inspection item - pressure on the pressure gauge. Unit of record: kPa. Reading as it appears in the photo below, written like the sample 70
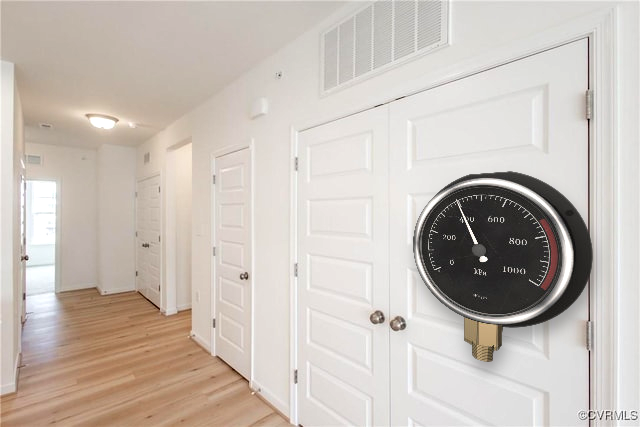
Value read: 400
